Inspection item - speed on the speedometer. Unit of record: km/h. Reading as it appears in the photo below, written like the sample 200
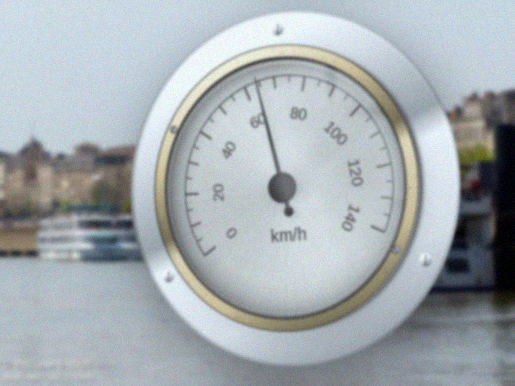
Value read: 65
